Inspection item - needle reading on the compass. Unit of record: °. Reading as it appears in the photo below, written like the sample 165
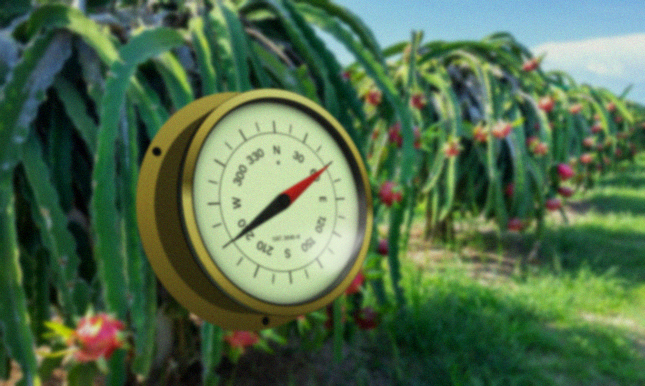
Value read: 60
